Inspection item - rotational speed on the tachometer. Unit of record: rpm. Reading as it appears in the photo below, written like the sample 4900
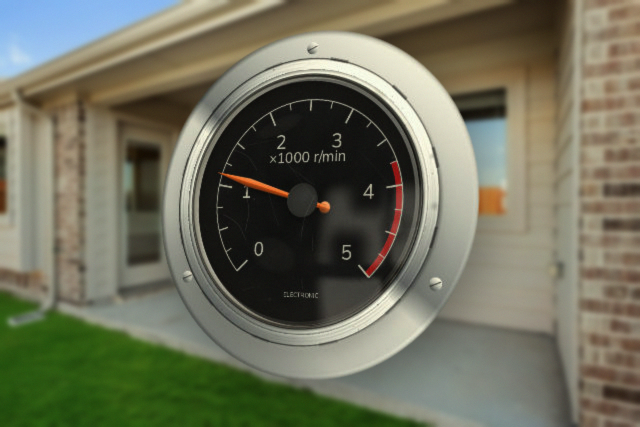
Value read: 1125
